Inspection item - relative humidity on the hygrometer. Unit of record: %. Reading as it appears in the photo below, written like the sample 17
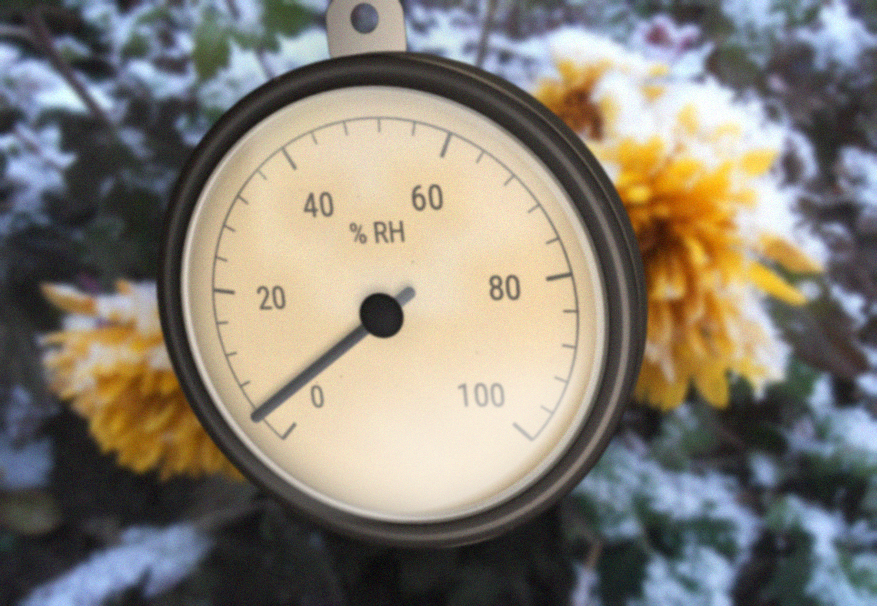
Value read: 4
